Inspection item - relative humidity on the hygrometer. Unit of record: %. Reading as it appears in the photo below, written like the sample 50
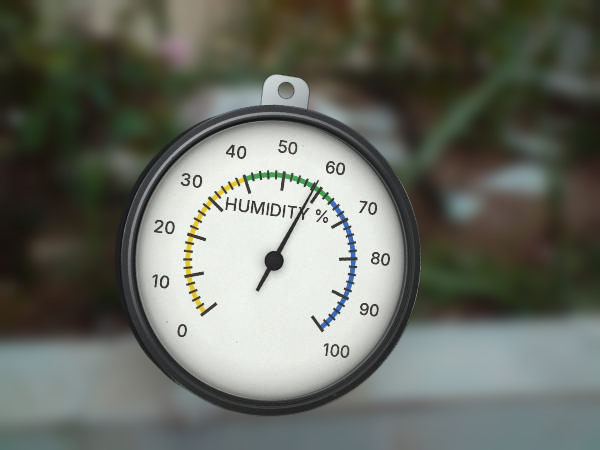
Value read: 58
